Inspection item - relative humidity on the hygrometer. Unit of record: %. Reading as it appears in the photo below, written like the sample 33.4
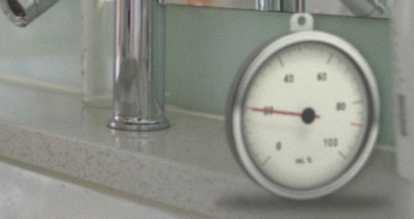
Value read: 20
